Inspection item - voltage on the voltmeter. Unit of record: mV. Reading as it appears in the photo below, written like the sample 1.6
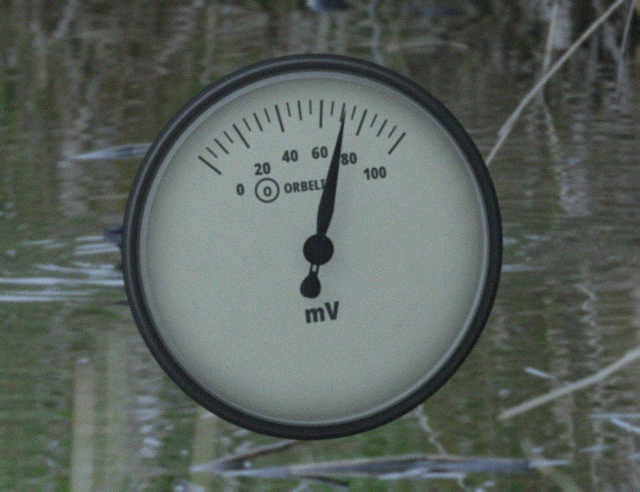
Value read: 70
